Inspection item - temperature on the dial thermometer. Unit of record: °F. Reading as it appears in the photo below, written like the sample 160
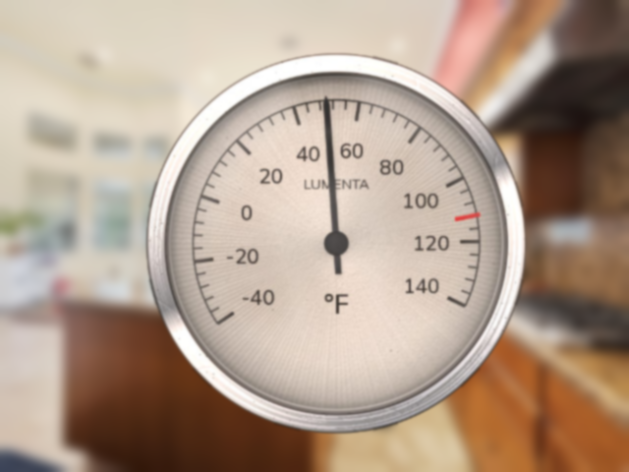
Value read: 50
